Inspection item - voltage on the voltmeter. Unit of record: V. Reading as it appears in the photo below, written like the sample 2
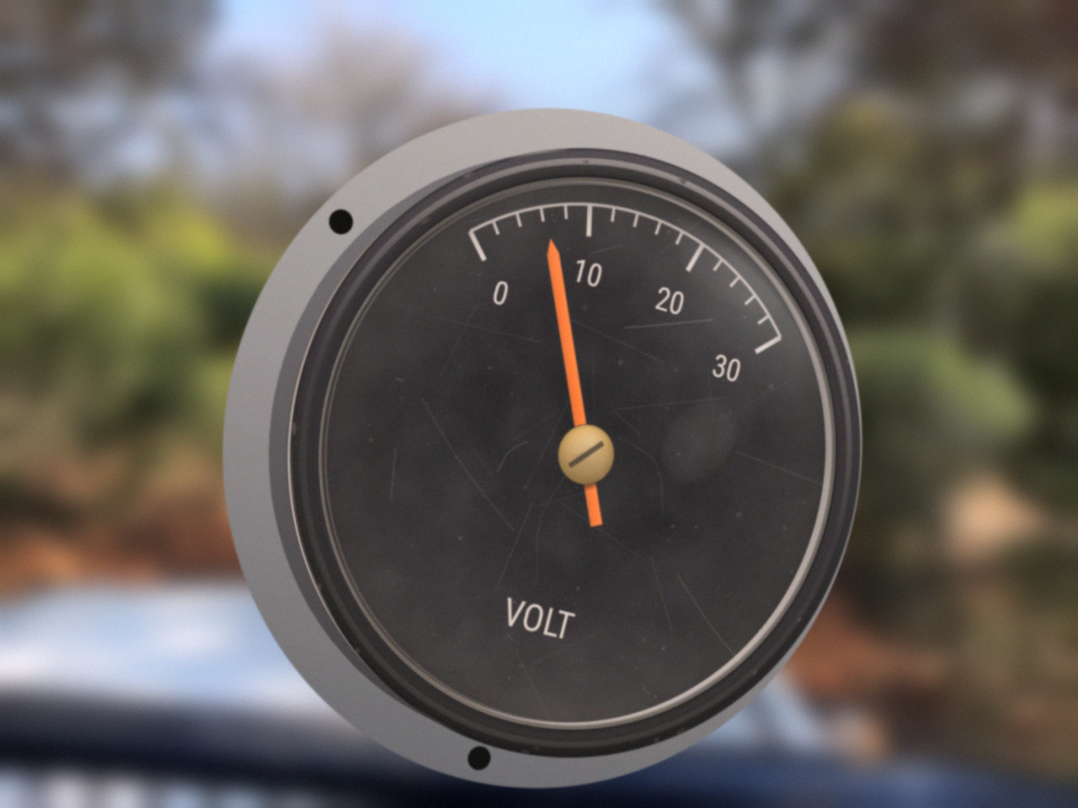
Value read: 6
